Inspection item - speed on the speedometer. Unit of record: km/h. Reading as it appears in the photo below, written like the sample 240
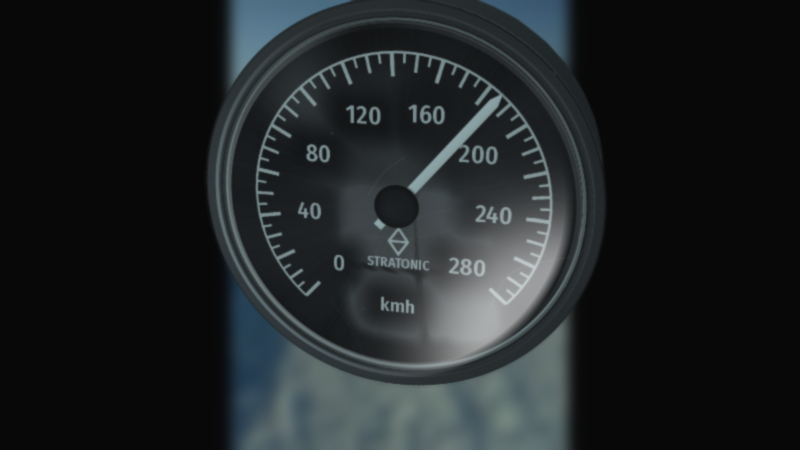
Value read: 185
